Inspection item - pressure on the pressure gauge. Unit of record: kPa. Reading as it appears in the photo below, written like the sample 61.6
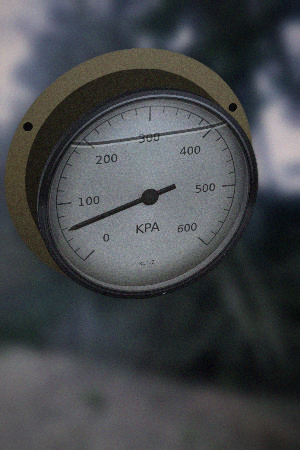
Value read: 60
